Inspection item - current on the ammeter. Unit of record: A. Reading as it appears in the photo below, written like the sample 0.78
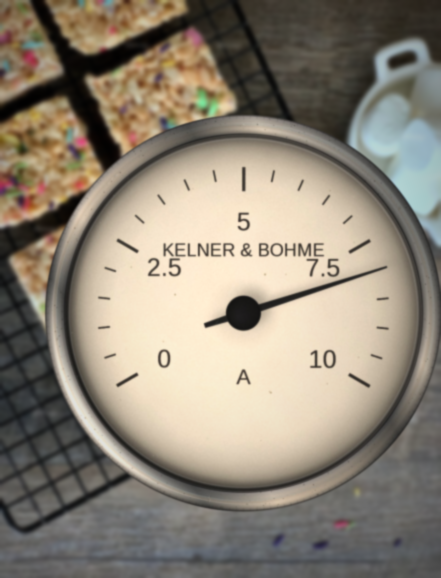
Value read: 8
